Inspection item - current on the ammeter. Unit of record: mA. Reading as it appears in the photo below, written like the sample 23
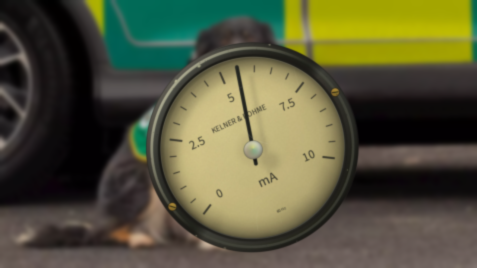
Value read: 5.5
